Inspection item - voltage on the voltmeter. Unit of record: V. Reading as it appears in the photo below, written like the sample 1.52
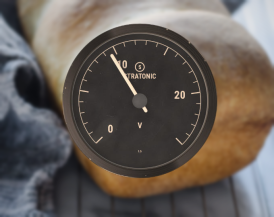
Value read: 9.5
